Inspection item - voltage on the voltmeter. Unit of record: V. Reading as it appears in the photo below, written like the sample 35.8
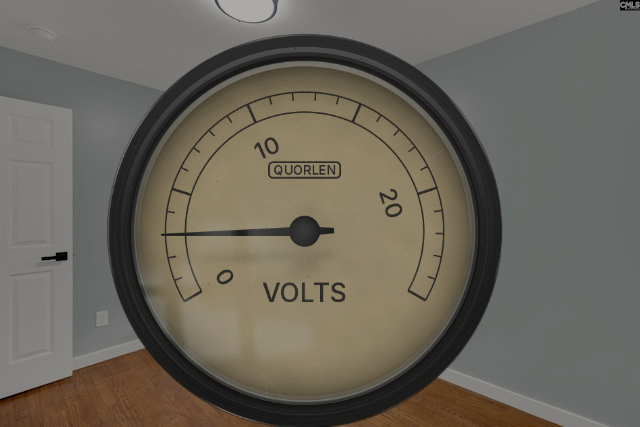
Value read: 3
